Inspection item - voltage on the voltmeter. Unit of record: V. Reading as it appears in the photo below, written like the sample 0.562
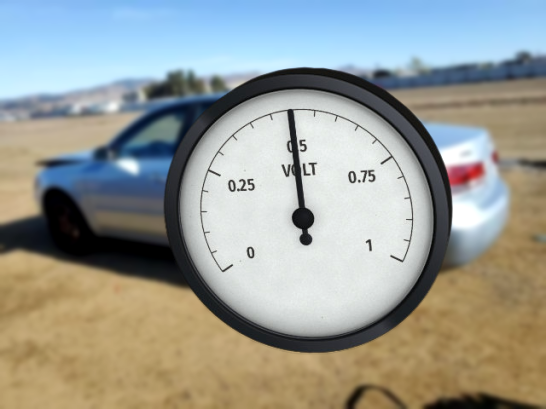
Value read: 0.5
